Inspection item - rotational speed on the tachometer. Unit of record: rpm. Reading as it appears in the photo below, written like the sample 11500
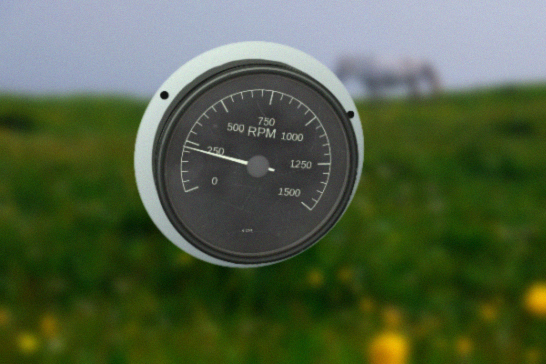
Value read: 225
